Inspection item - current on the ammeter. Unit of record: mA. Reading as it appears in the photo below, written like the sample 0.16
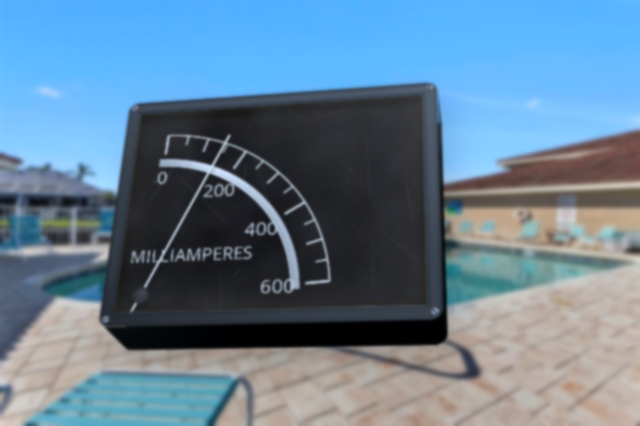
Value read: 150
